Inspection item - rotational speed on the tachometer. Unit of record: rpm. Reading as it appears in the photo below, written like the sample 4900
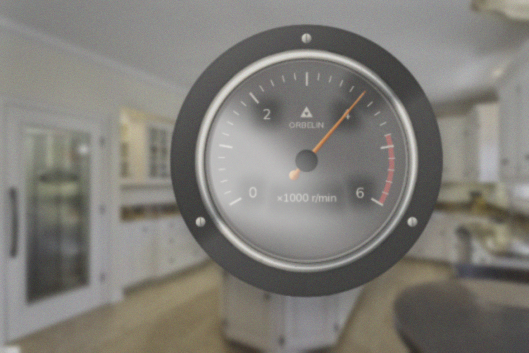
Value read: 4000
